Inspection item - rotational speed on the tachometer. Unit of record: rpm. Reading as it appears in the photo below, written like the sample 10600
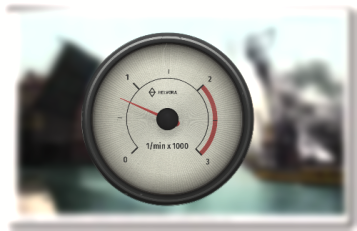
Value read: 750
